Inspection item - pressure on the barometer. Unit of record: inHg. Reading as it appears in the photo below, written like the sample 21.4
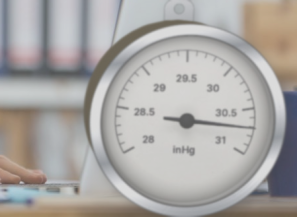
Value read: 30.7
